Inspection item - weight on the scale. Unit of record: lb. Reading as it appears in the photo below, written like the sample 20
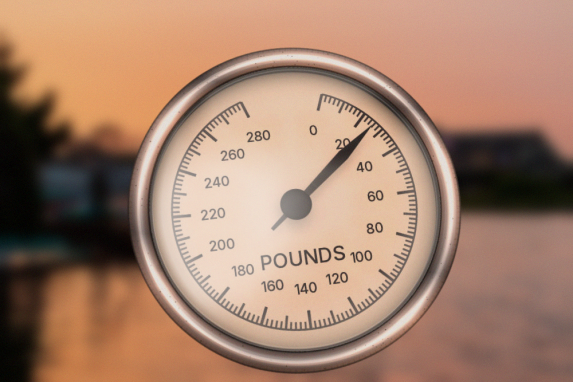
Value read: 26
